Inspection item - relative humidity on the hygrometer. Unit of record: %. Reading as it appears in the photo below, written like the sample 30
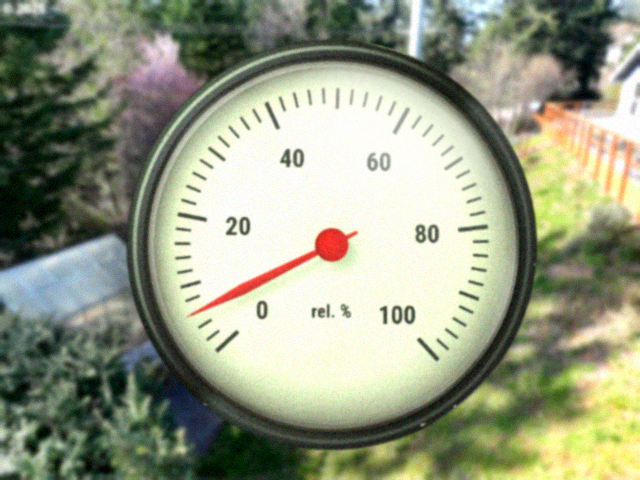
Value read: 6
